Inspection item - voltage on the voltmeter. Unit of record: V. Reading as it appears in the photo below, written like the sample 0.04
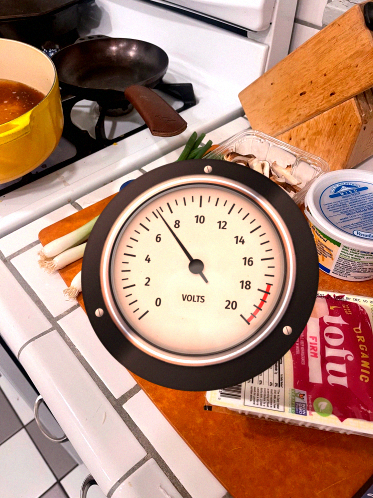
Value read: 7.25
